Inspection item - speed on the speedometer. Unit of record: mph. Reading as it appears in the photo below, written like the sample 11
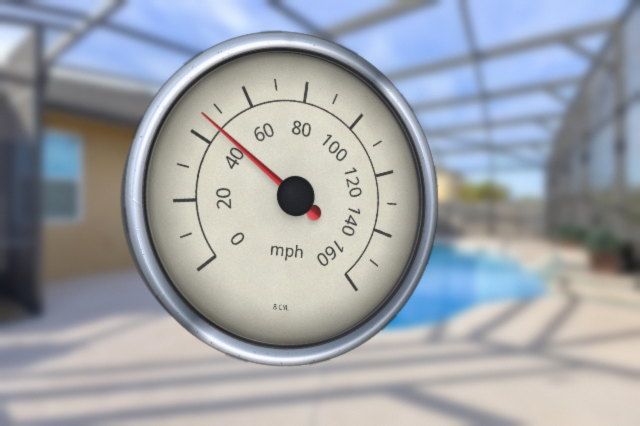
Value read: 45
